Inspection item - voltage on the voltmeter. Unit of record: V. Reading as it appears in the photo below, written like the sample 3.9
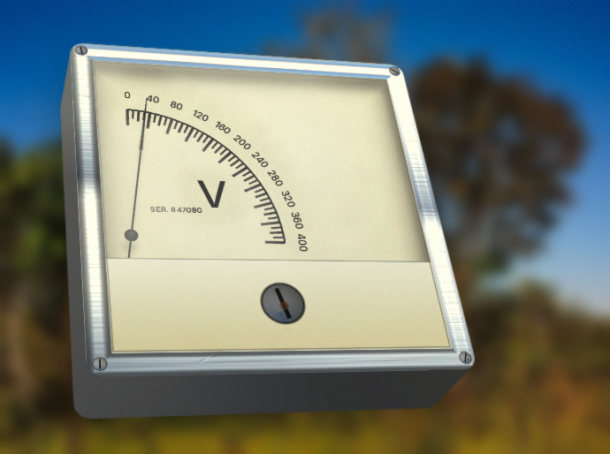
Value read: 30
